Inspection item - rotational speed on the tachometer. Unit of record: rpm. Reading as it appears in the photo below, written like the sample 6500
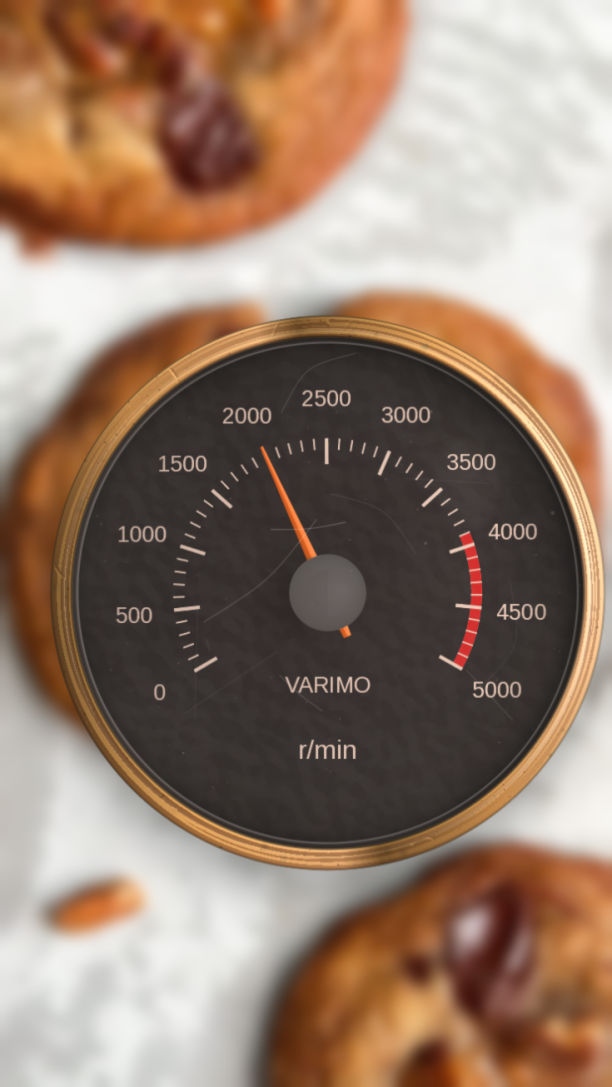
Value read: 2000
